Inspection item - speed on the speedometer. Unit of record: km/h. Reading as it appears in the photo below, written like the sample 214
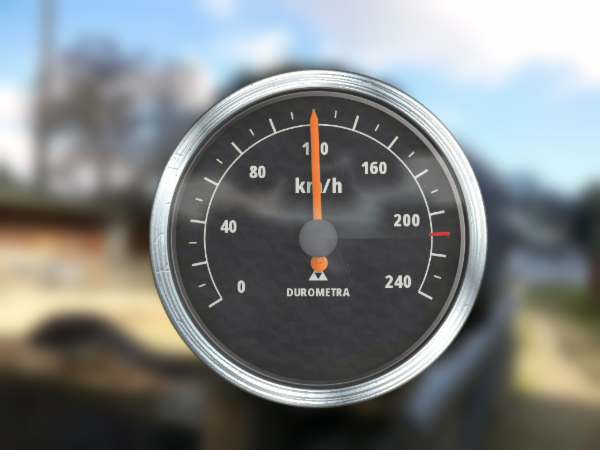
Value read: 120
